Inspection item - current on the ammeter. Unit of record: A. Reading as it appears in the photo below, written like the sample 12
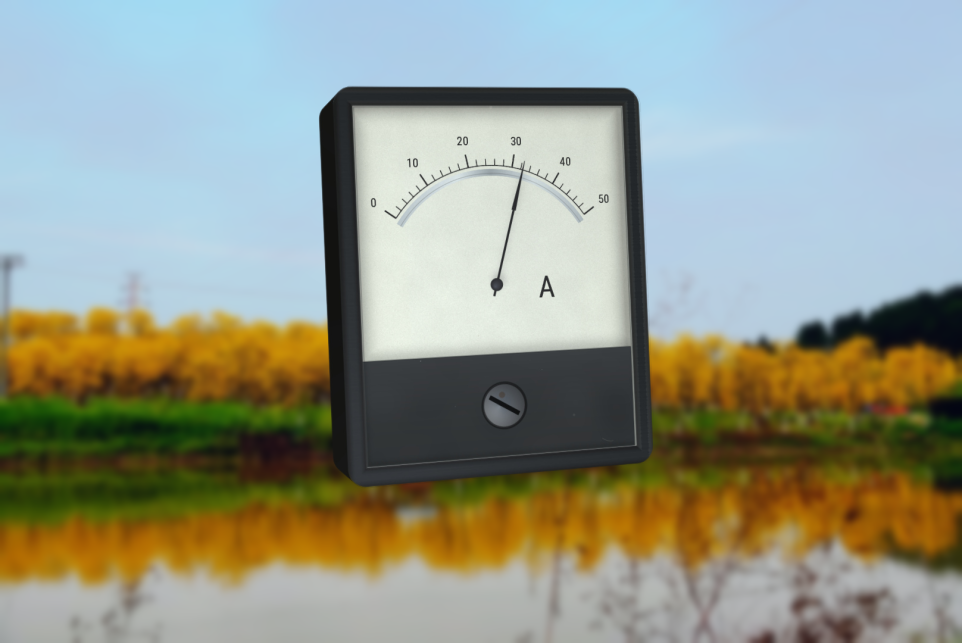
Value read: 32
